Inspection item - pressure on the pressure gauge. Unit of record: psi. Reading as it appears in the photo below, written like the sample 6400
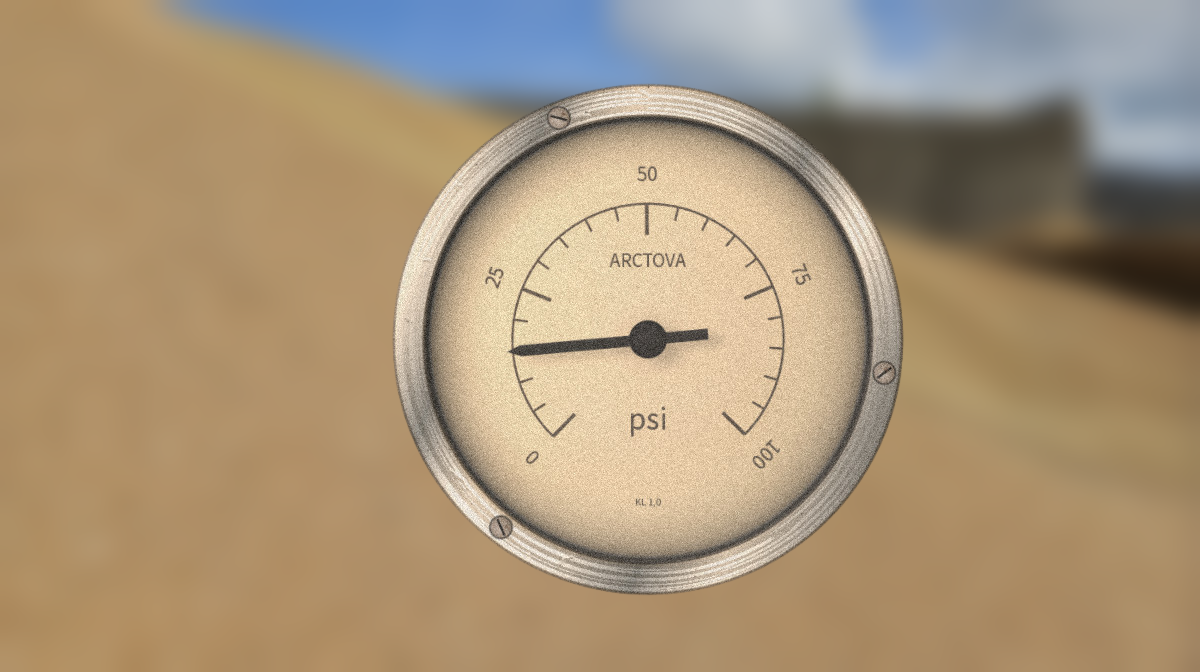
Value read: 15
